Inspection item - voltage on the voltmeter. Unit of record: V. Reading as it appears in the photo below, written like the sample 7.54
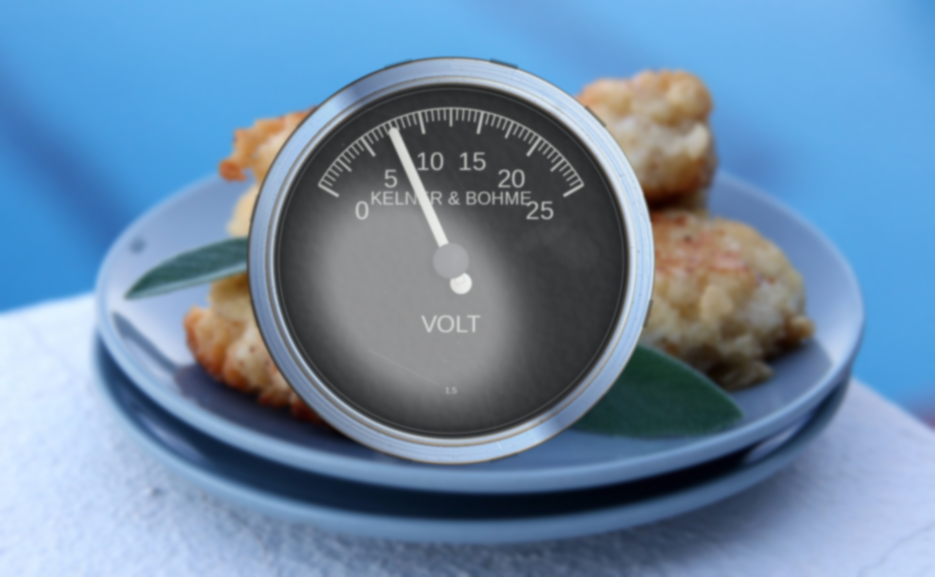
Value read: 7.5
